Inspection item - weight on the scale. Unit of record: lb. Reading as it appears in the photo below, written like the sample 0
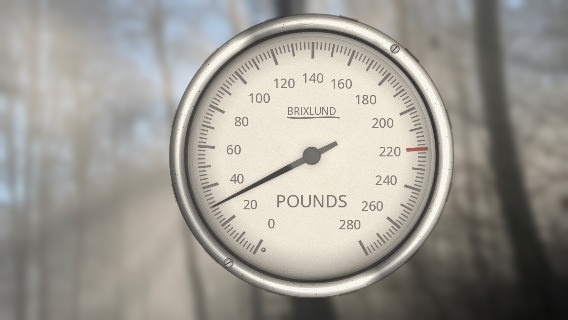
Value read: 30
